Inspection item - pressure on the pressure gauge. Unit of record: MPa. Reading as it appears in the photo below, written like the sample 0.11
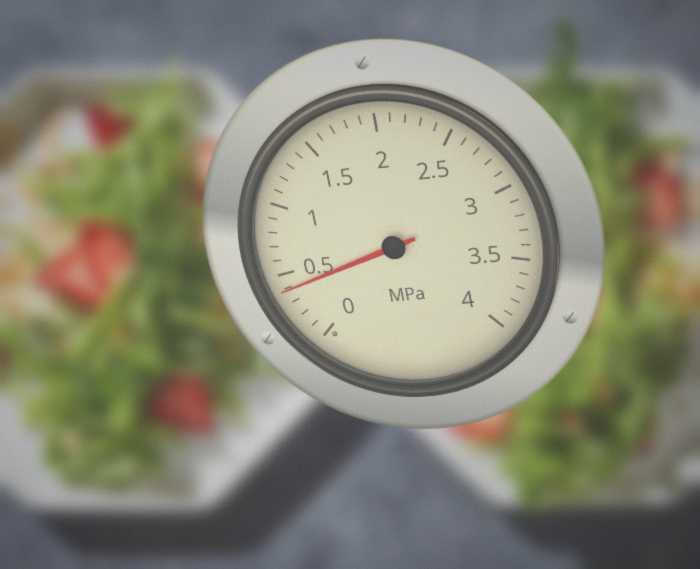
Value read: 0.4
